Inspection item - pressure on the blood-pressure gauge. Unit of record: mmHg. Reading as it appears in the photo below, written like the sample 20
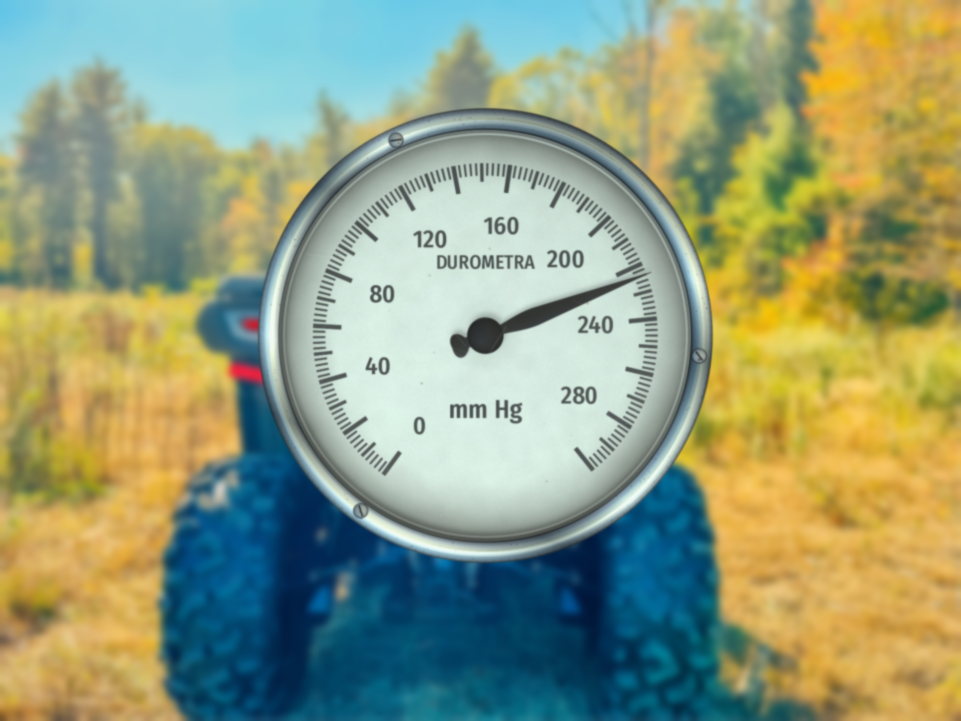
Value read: 224
